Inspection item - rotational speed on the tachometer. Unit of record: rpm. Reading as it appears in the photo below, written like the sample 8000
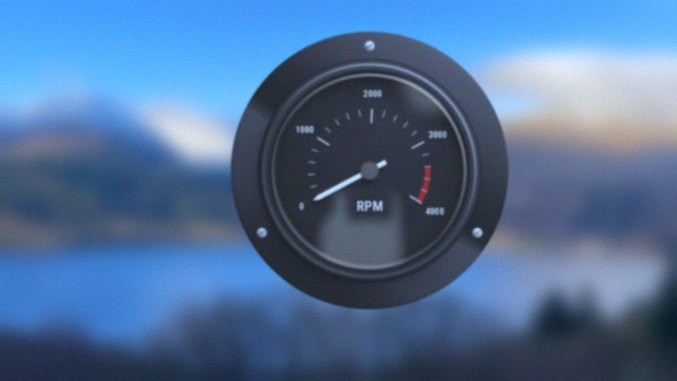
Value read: 0
